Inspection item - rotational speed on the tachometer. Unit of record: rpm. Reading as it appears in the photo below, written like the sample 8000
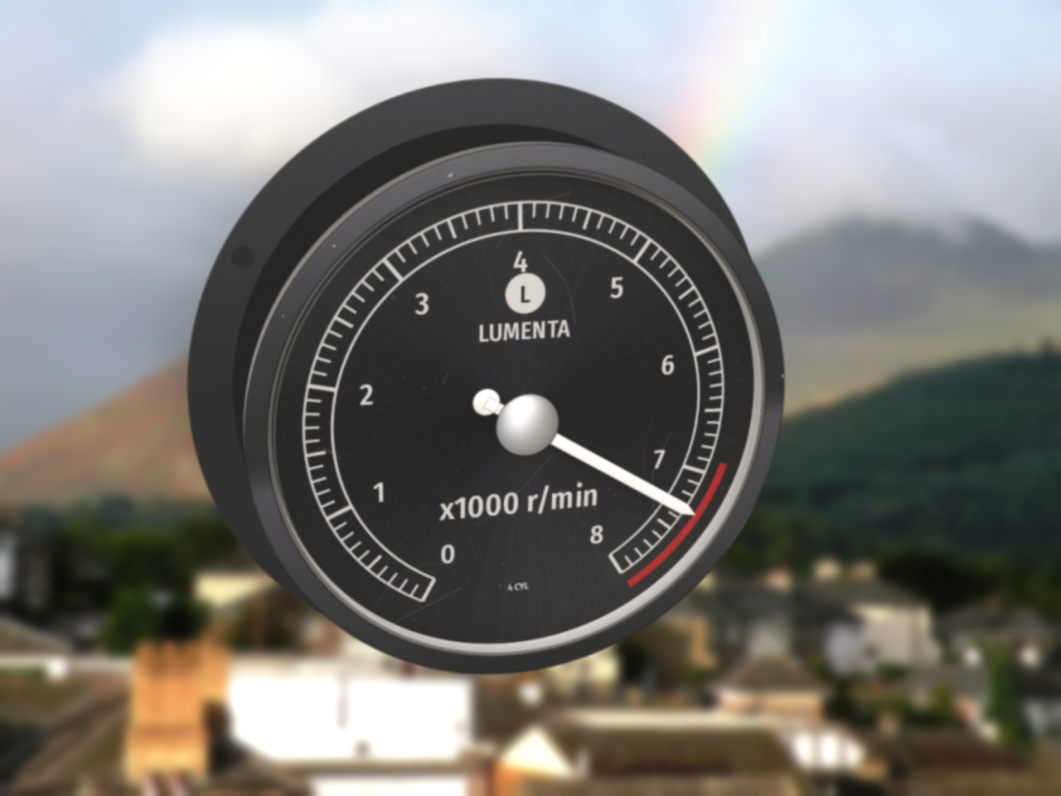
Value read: 7300
